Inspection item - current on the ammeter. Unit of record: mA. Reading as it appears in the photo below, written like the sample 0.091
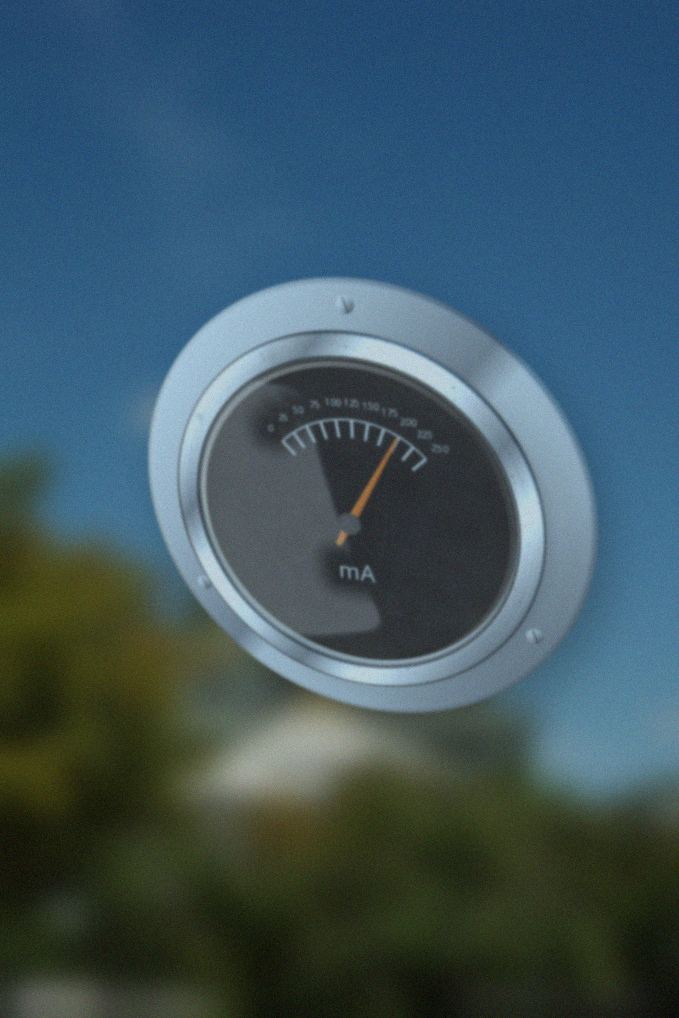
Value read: 200
